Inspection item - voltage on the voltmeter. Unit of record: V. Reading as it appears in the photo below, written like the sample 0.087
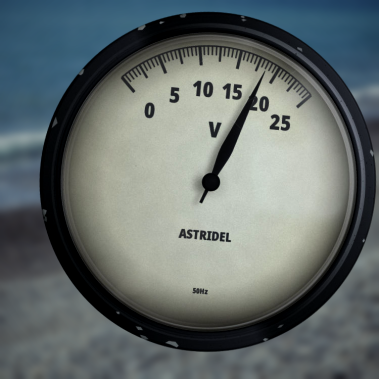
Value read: 18.5
